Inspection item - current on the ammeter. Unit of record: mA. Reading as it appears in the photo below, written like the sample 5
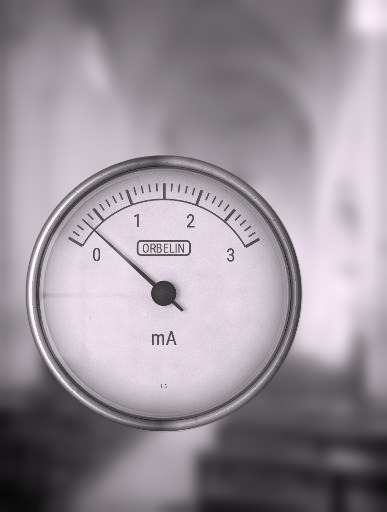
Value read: 0.3
